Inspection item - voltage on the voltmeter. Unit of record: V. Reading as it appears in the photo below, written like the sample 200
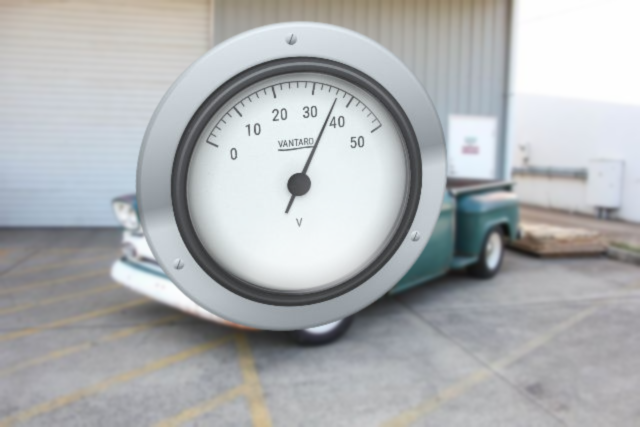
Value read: 36
